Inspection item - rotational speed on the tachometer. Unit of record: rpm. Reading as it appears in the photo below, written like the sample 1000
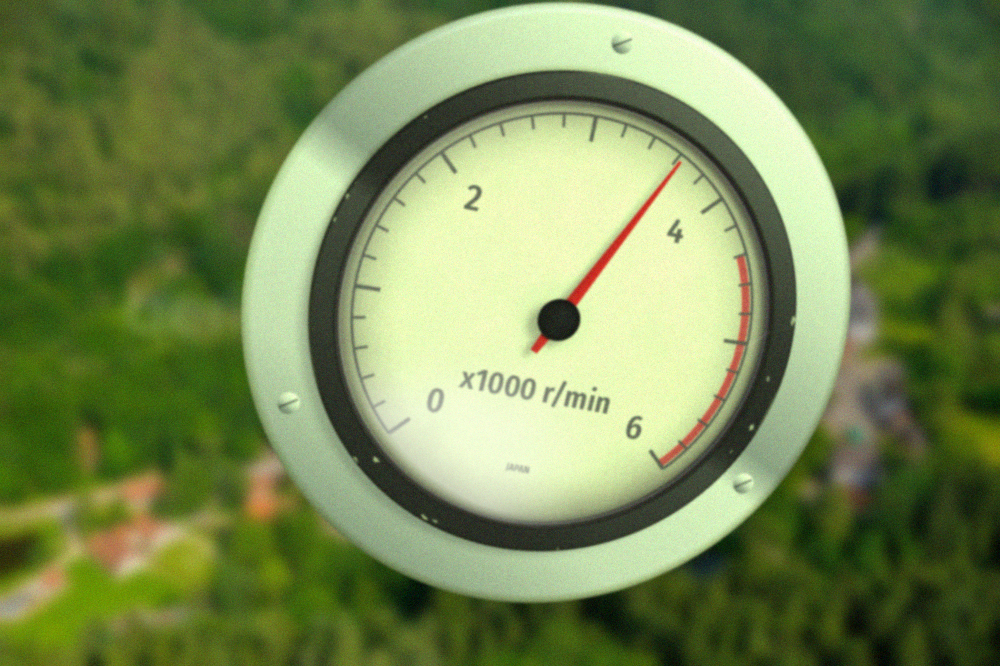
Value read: 3600
